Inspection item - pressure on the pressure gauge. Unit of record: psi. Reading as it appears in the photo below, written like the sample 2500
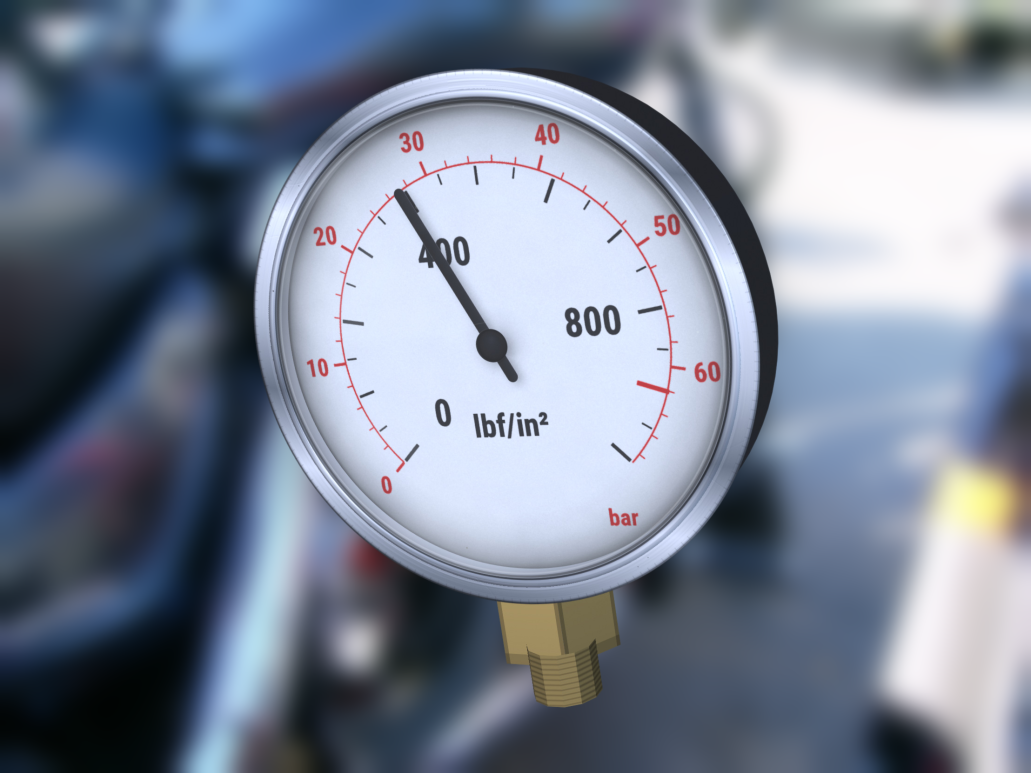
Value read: 400
